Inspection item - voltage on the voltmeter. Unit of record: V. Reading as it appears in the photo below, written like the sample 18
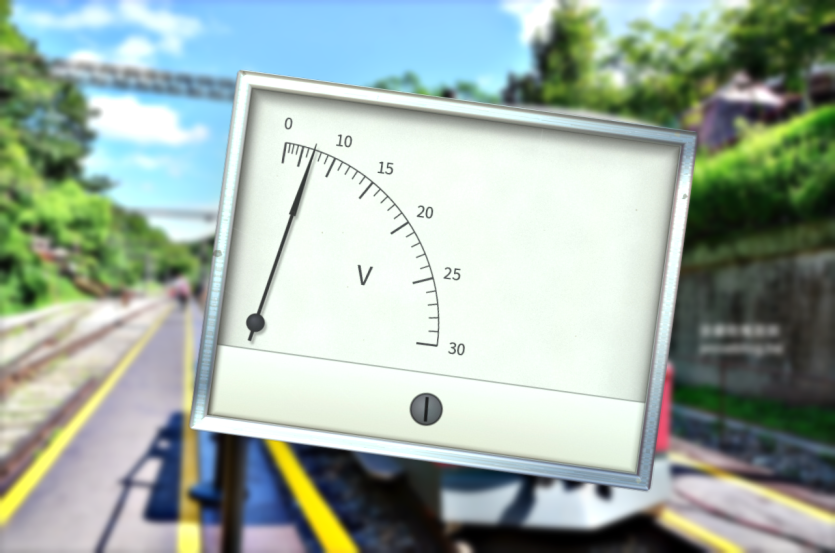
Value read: 7
